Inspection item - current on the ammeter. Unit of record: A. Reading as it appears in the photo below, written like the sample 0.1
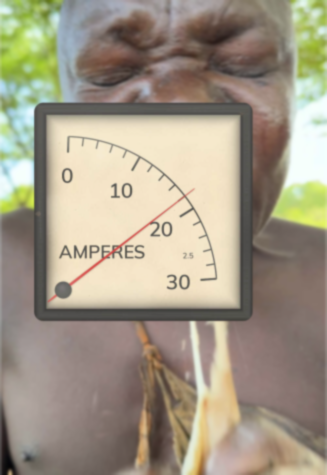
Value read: 18
